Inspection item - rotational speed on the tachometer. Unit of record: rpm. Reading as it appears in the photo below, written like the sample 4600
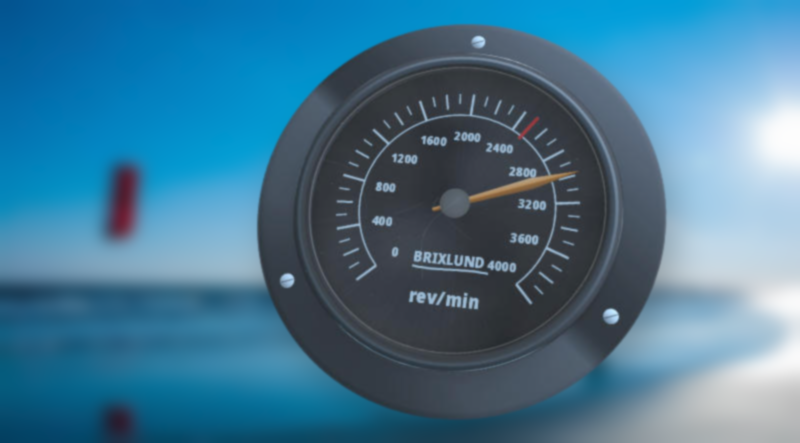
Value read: 3000
